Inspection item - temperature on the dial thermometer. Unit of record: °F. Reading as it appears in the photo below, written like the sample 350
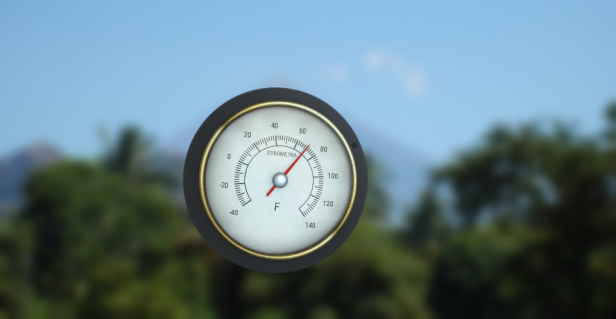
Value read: 70
